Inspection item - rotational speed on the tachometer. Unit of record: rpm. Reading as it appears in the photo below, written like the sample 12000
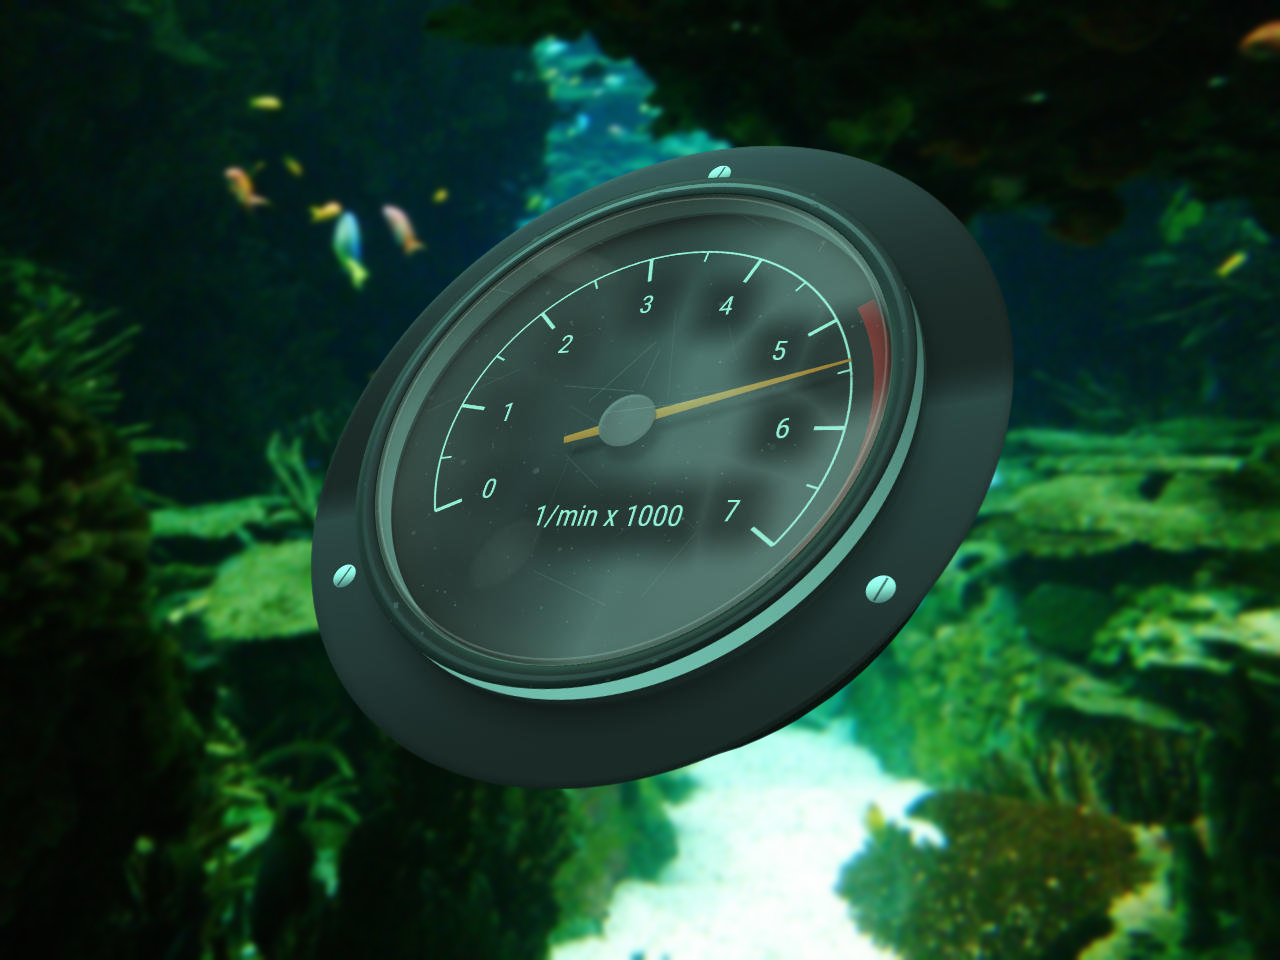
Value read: 5500
